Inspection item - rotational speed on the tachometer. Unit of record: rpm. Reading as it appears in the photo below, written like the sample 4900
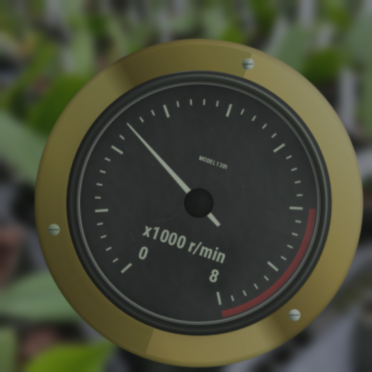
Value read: 2400
